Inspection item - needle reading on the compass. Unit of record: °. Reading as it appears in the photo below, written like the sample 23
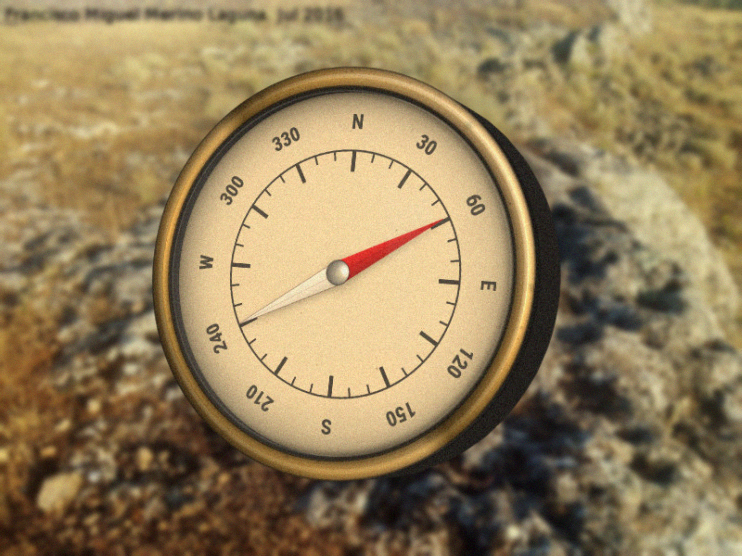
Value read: 60
